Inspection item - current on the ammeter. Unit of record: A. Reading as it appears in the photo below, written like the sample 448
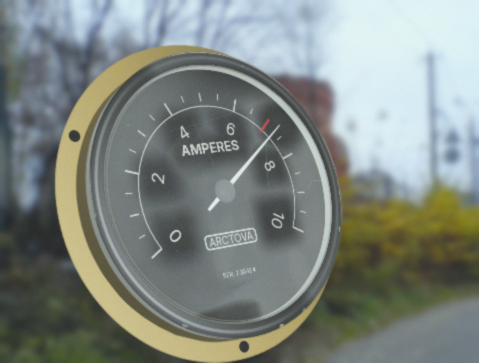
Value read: 7.25
